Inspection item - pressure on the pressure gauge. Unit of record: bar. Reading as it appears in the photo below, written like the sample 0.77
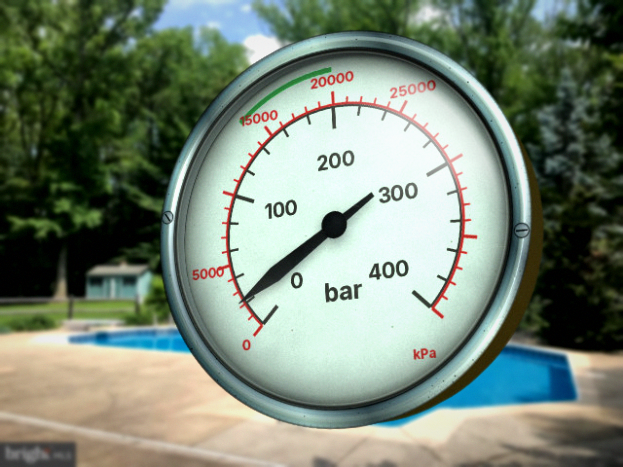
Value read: 20
